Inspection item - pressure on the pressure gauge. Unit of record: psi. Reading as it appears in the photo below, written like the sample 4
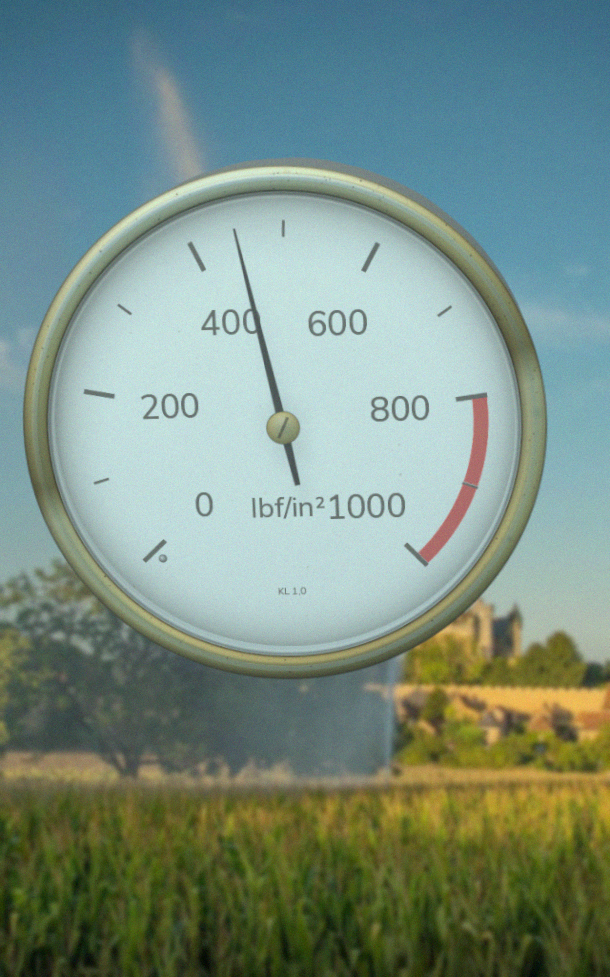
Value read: 450
